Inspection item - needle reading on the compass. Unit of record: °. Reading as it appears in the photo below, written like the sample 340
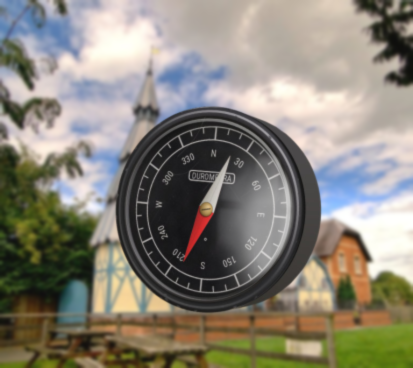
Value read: 200
